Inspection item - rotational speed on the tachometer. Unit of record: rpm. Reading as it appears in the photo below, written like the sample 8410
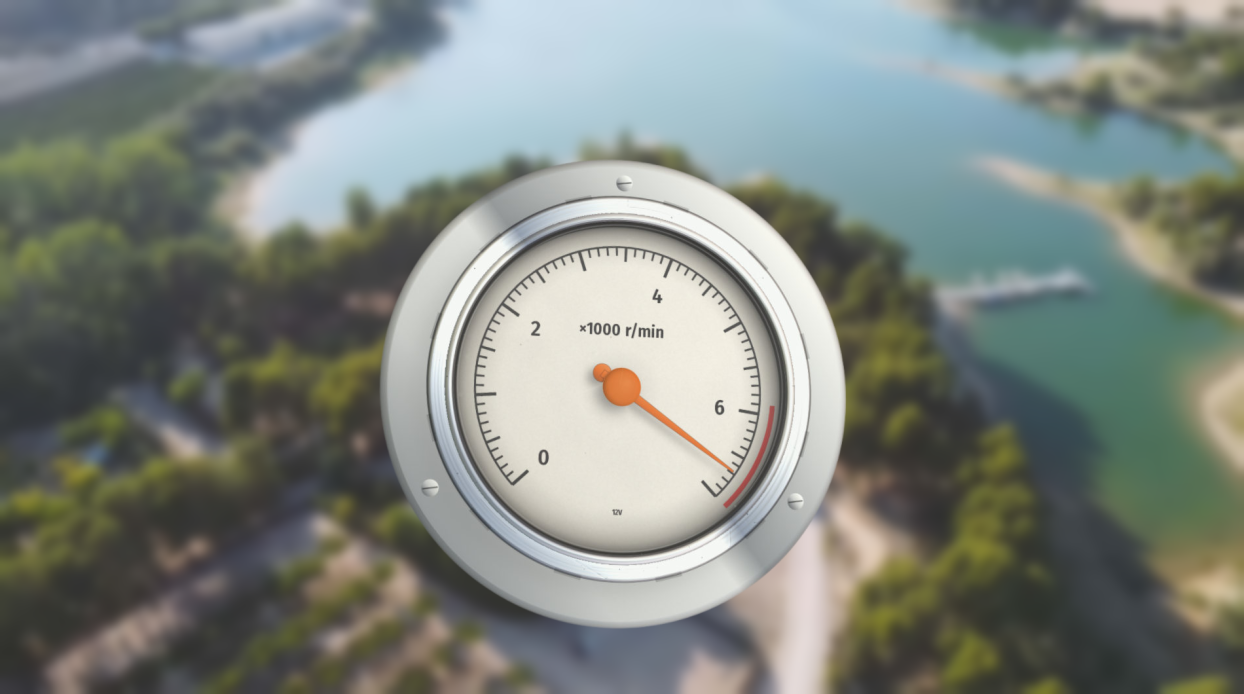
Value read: 6700
